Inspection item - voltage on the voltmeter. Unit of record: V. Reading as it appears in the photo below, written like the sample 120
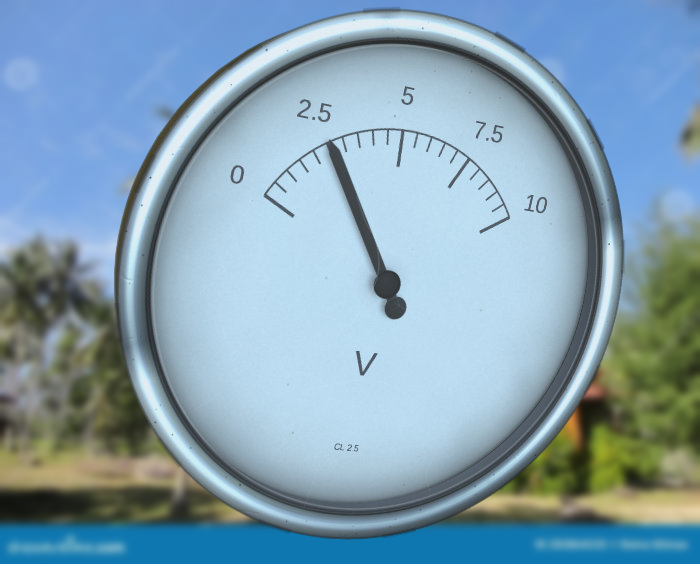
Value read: 2.5
